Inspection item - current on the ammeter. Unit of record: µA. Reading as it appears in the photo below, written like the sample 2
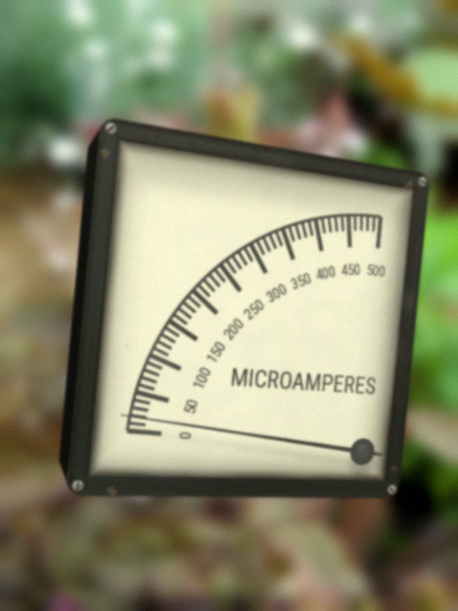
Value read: 20
